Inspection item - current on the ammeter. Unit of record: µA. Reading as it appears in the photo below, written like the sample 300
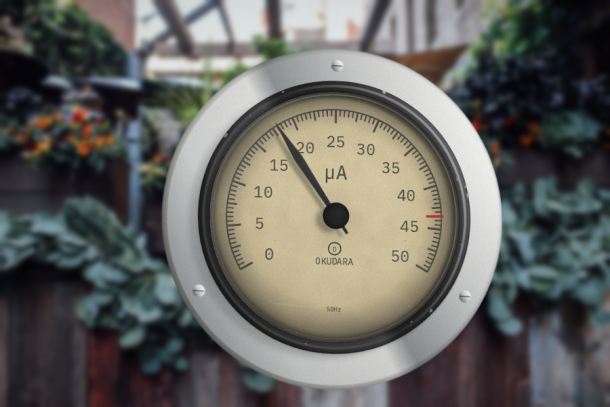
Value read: 18
